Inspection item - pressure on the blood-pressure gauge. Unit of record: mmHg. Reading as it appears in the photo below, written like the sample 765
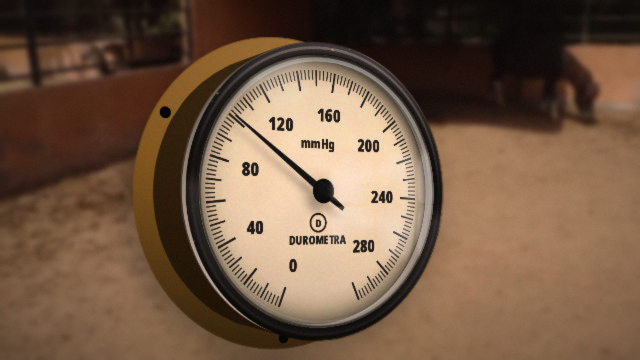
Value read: 100
